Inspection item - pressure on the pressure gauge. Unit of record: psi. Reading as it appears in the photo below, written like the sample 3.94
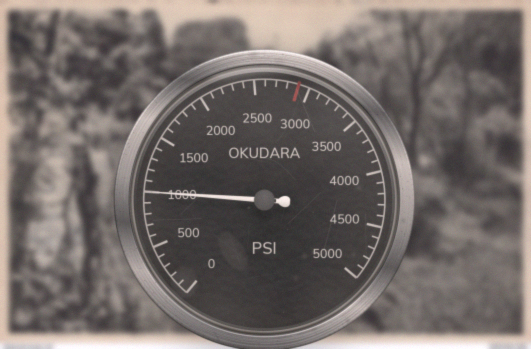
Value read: 1000
